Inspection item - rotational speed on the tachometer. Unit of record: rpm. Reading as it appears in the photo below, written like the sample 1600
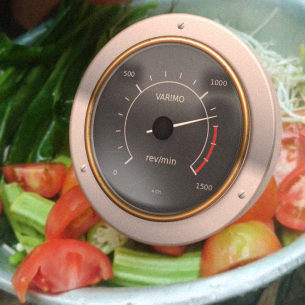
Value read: 1150
